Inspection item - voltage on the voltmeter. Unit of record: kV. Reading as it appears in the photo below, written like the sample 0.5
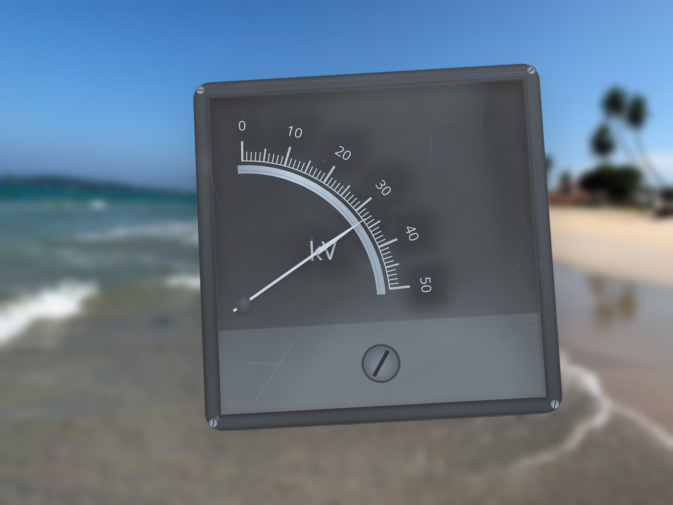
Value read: 33
